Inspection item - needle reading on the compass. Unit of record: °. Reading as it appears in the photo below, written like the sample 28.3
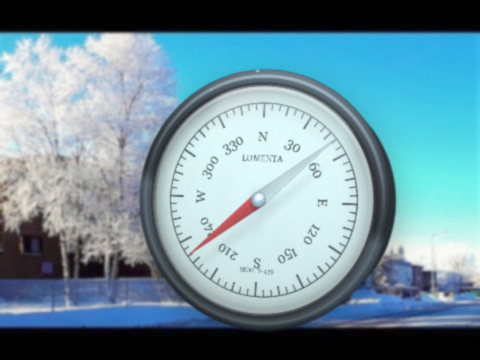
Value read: 230
